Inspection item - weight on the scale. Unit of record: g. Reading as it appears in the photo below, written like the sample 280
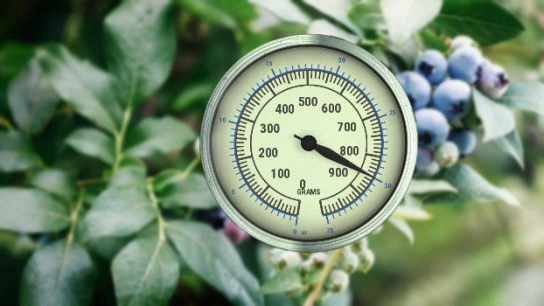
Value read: 850
